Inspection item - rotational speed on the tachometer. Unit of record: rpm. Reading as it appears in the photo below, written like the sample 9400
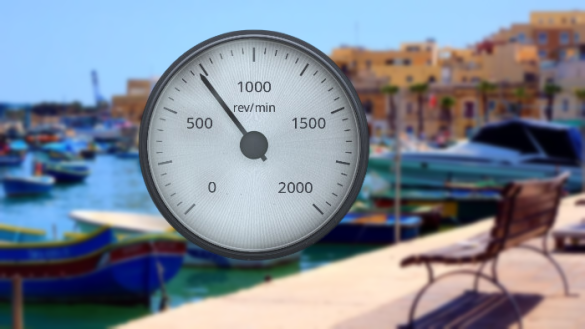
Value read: 725
